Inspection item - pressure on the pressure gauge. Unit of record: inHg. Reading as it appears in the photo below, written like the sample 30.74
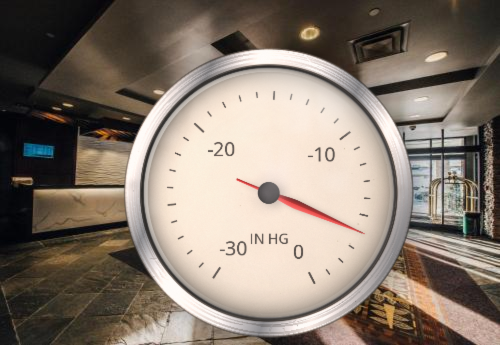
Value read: -4
